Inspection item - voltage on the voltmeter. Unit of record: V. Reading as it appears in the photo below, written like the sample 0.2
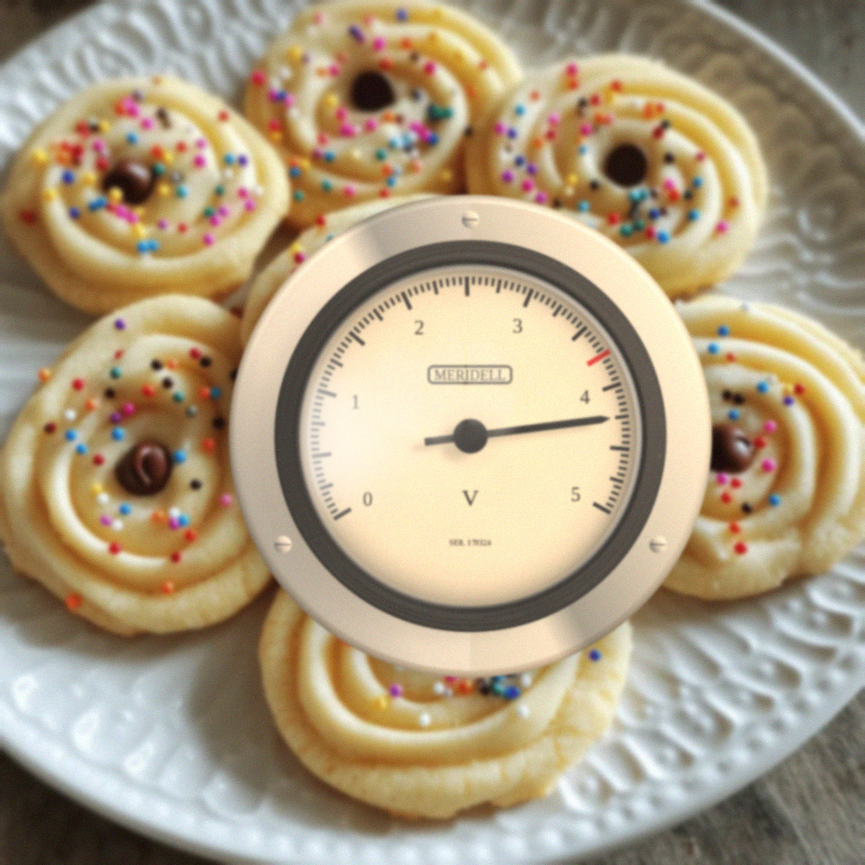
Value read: 4.25
